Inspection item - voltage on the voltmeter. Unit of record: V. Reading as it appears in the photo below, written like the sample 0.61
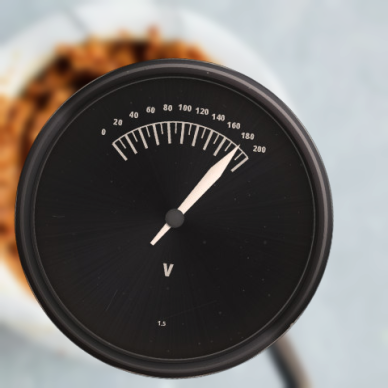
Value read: 180
